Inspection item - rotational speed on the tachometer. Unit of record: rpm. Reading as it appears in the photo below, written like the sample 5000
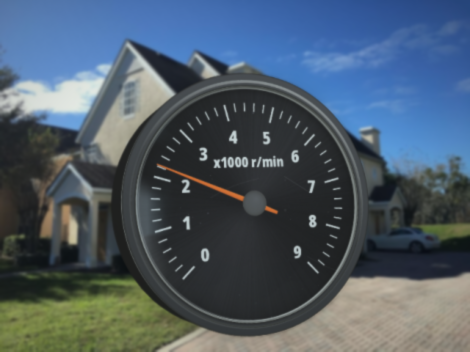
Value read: 2200
